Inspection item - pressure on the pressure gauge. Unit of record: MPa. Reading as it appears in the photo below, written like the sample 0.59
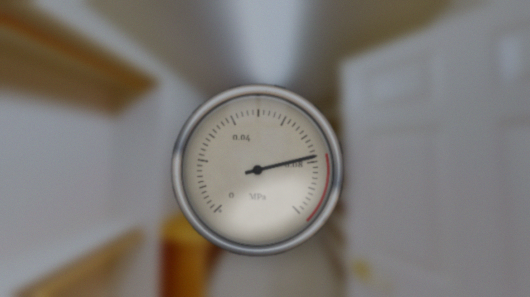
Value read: 0.078
